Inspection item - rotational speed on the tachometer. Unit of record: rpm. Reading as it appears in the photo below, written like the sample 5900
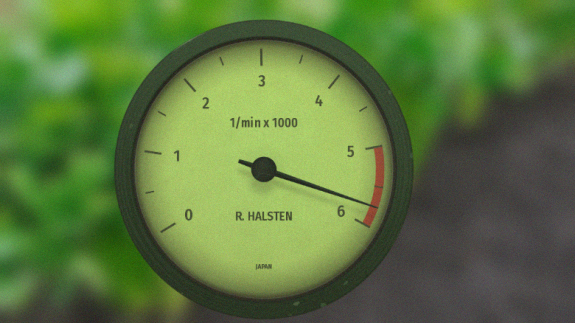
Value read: 5750
